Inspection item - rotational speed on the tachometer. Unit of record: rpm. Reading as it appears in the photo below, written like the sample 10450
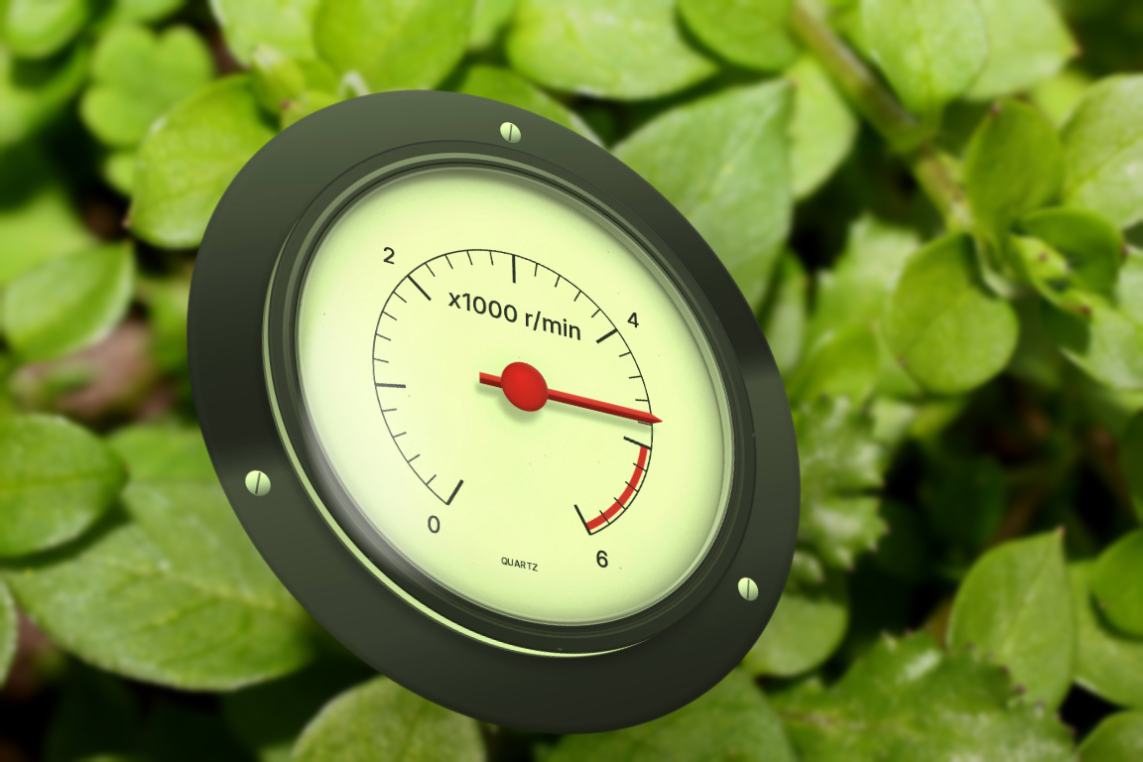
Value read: 4800
